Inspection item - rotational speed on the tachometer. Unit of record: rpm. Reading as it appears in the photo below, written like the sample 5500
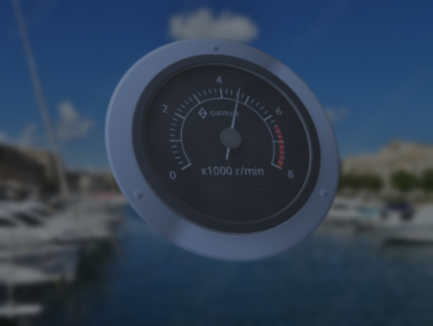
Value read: 4600
